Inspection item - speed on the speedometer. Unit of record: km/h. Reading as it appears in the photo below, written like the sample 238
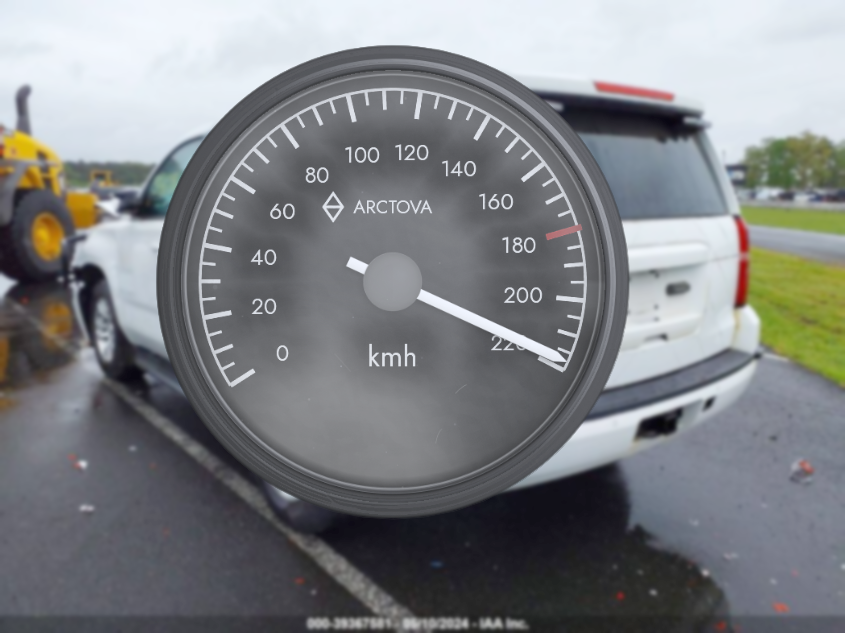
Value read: 217.5
